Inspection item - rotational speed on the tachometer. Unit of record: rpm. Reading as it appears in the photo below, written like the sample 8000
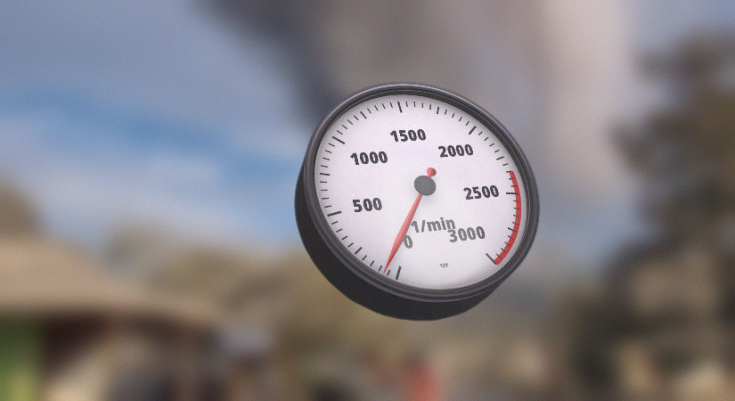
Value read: 75
